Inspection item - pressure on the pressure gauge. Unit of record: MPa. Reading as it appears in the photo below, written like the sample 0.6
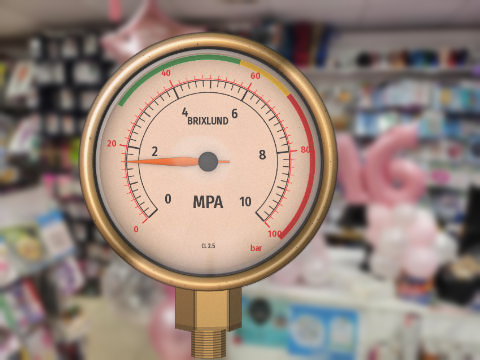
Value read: 1.6
